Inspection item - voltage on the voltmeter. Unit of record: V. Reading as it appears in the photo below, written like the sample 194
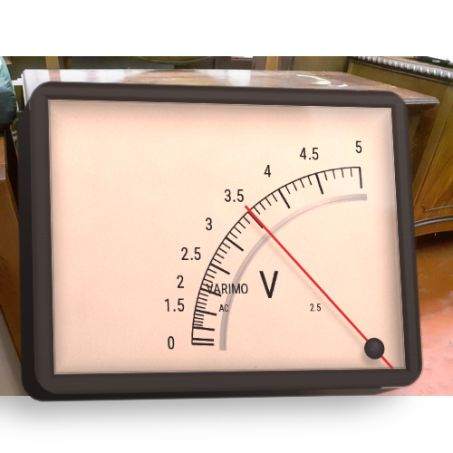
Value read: 3.5
